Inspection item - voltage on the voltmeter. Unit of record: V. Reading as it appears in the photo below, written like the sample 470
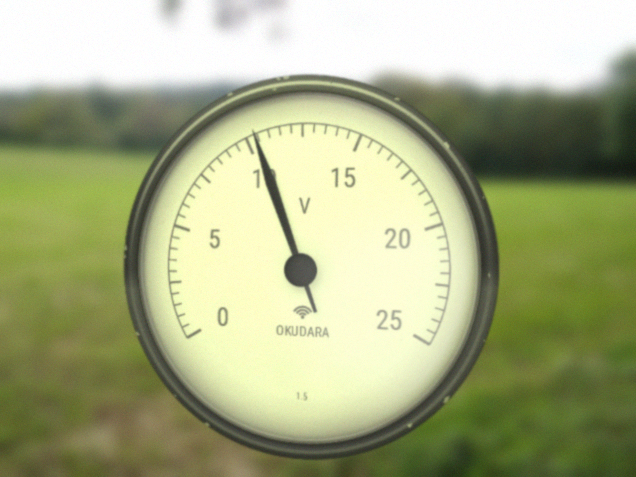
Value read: 10.5
